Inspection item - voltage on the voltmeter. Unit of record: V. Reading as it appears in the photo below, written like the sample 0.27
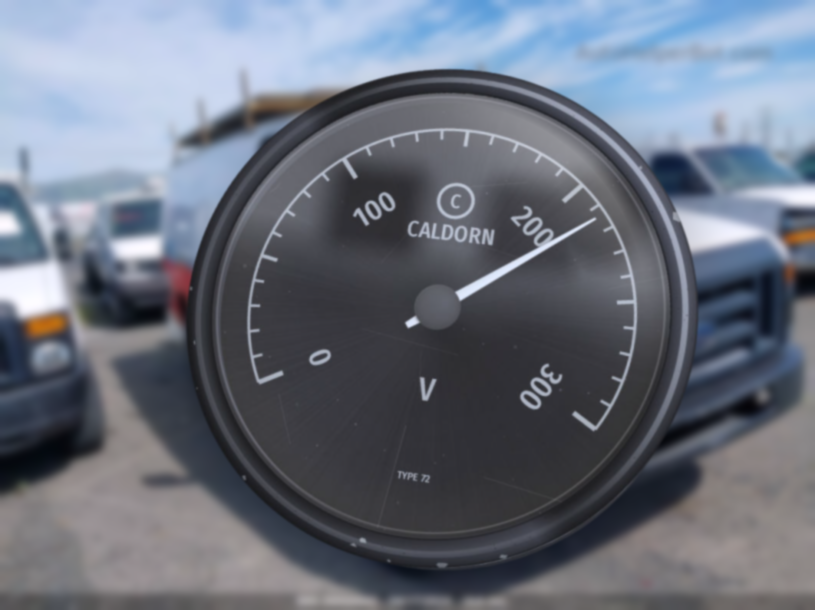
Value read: 215
